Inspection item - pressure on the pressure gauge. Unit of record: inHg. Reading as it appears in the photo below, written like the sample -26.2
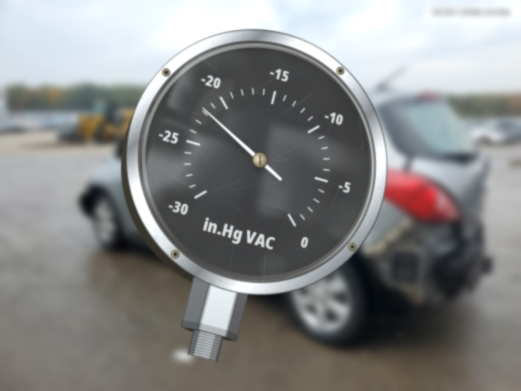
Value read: -22
